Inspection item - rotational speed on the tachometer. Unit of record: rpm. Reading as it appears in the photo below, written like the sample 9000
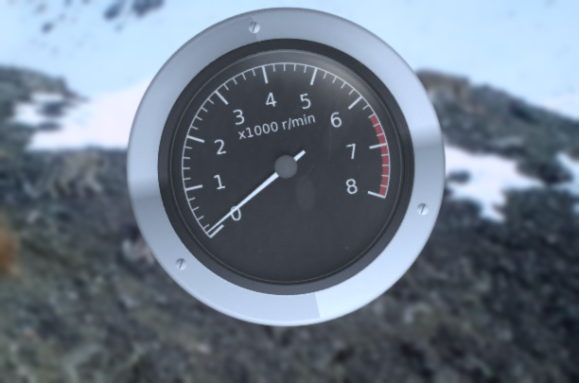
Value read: 100
